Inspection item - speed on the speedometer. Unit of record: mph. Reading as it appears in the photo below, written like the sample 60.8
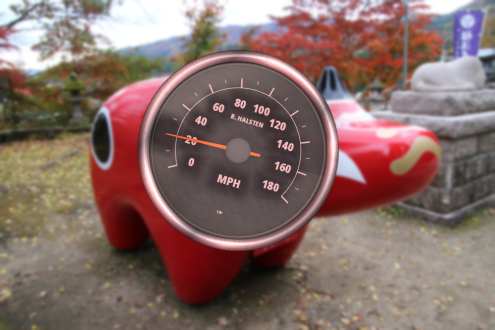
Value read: 20
